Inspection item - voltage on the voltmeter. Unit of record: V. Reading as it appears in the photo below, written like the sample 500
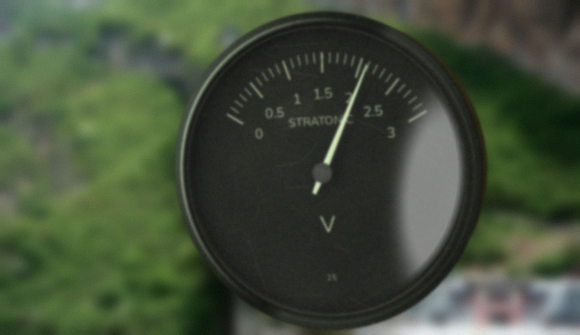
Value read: 2.1
